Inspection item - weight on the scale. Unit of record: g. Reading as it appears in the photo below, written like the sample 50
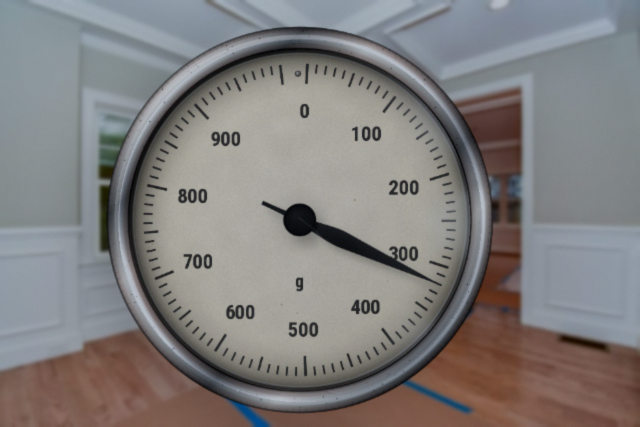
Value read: 320
